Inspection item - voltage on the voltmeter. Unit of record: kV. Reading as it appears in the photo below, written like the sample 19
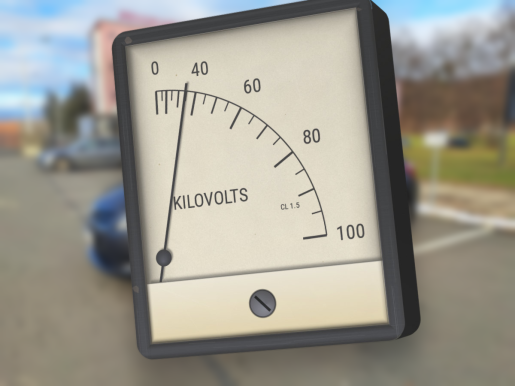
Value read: 35
